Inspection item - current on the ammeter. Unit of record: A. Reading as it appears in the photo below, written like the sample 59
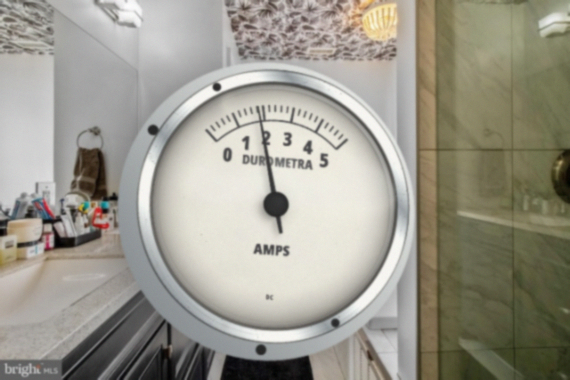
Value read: 1.8
